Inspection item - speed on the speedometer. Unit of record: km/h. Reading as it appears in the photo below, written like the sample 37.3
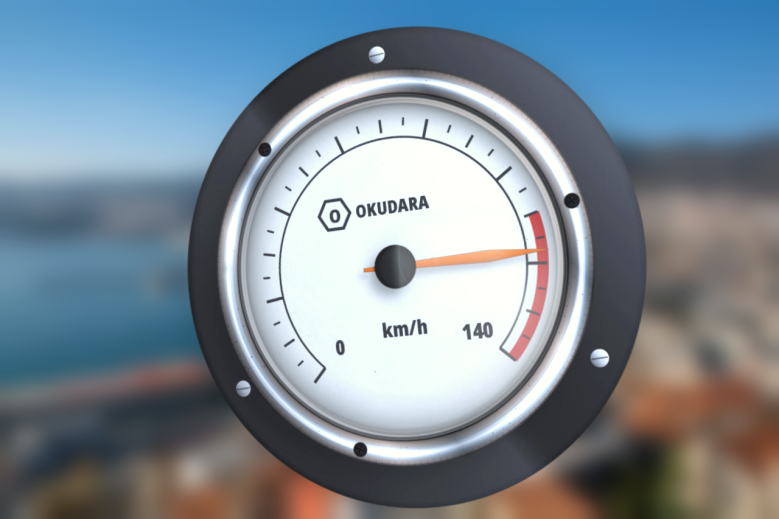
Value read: 117.5
